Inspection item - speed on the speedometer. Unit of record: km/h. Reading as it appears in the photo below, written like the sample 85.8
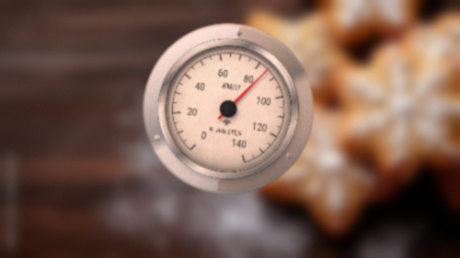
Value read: 85
